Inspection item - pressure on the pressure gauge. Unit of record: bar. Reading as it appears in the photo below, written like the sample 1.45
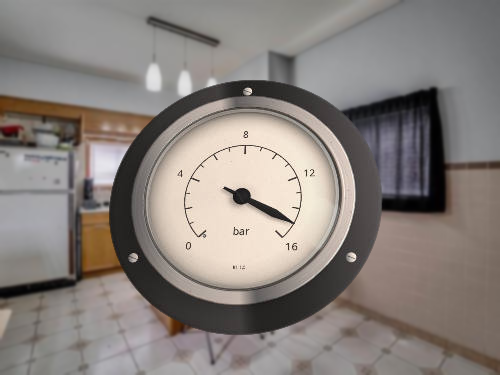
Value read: 15
